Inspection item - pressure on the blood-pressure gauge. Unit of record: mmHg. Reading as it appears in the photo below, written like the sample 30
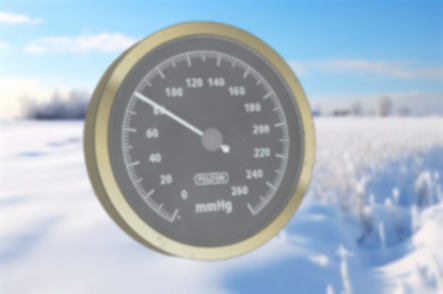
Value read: 80
